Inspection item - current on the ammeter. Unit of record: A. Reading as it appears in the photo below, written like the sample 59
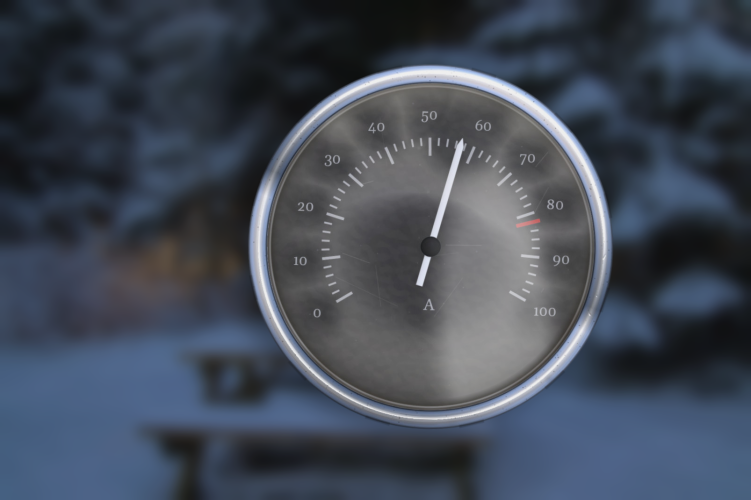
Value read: 57
